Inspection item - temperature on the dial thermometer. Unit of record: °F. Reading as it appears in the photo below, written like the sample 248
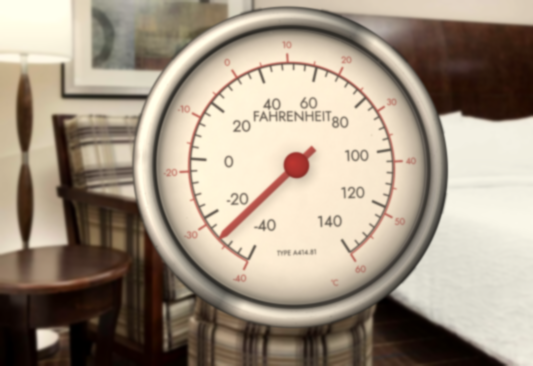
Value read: -28
